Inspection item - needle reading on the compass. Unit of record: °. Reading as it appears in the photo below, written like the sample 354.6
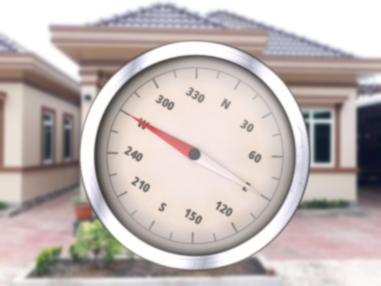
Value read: 270
